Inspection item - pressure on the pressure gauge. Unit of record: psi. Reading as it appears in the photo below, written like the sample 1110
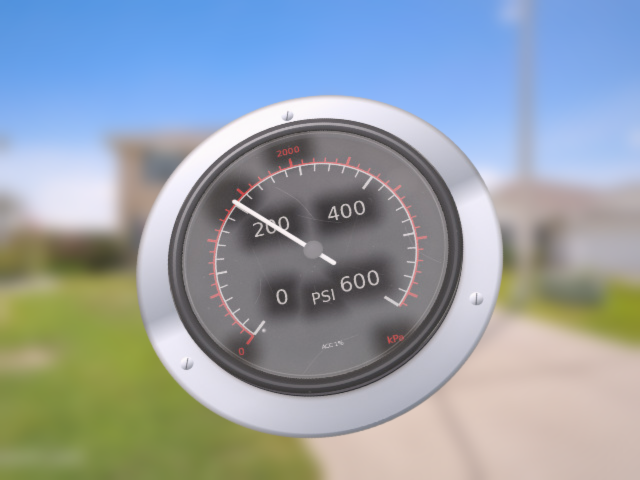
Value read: 200
